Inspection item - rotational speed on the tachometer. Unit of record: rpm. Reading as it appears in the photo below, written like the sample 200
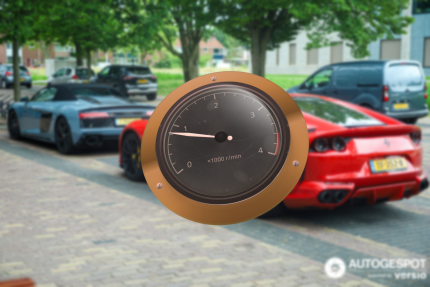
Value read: 800
